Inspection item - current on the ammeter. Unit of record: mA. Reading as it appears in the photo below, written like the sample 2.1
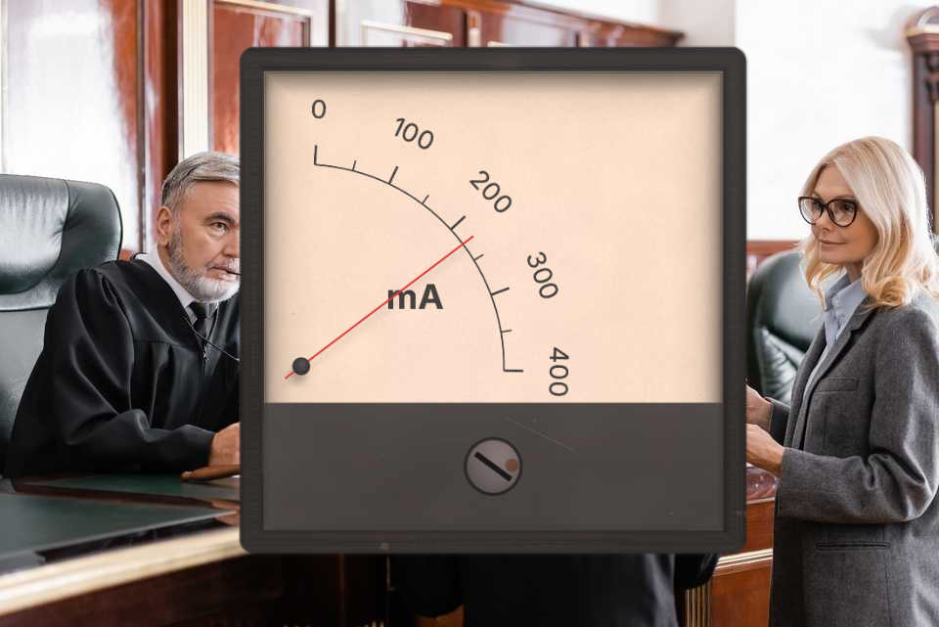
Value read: 225
